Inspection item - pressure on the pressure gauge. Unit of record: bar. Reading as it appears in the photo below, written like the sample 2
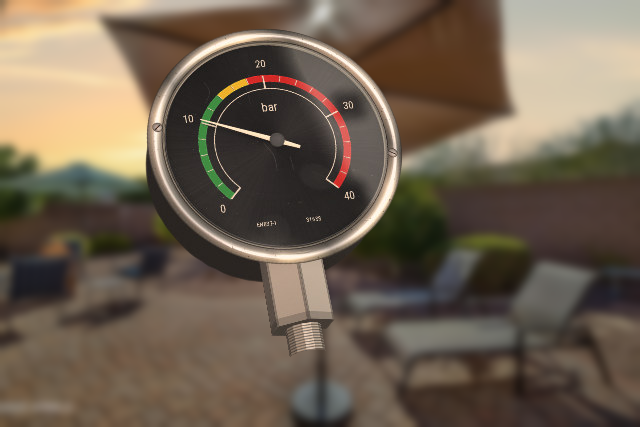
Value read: 10
